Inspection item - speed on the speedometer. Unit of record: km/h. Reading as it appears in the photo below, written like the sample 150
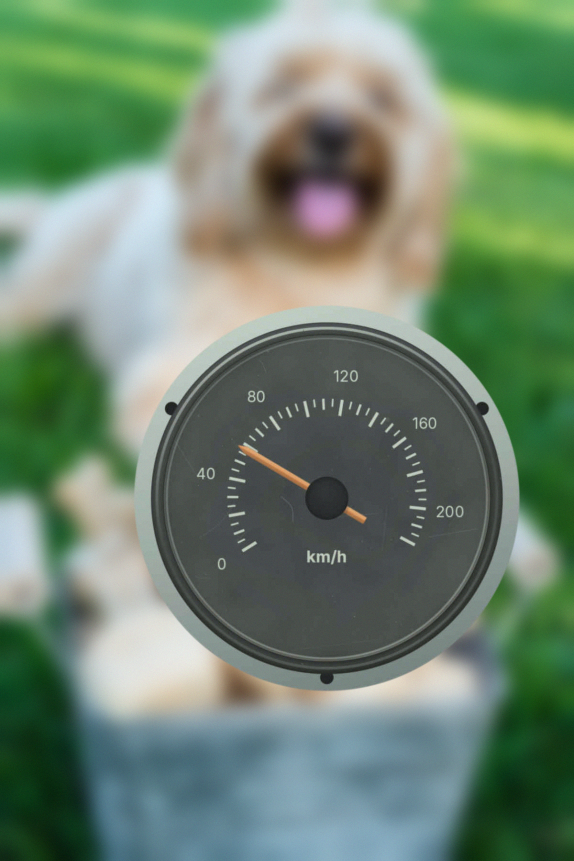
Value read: 57.5
